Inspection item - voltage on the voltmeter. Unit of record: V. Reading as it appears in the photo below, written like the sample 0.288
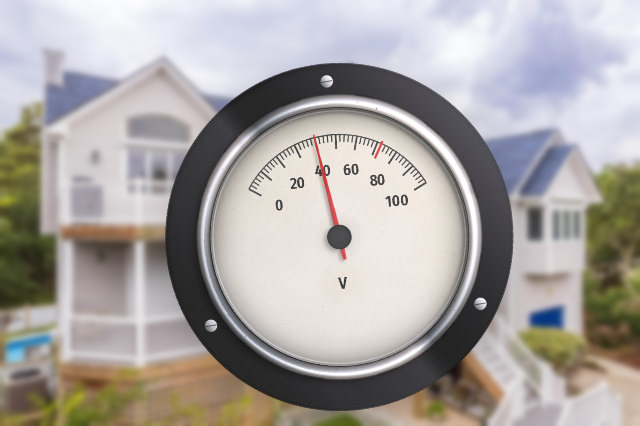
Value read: 40
